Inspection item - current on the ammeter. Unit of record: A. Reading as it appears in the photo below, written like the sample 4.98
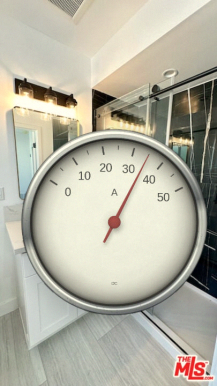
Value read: 35
